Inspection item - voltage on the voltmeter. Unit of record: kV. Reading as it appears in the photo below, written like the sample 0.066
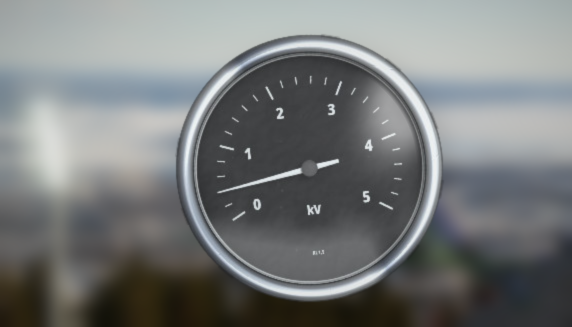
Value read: 0.4
